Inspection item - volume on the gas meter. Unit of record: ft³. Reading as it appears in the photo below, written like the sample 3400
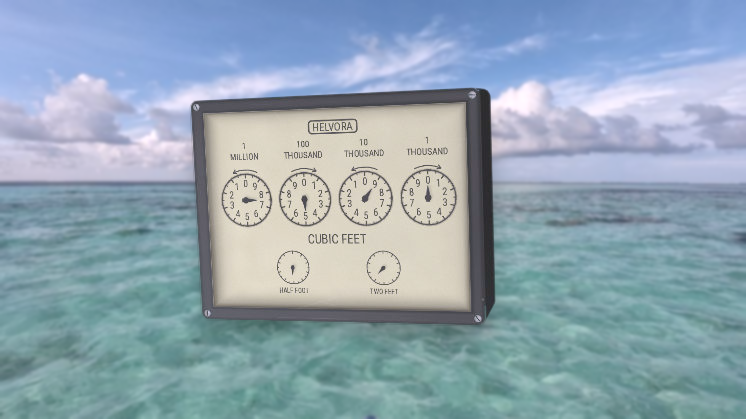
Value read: 749000
